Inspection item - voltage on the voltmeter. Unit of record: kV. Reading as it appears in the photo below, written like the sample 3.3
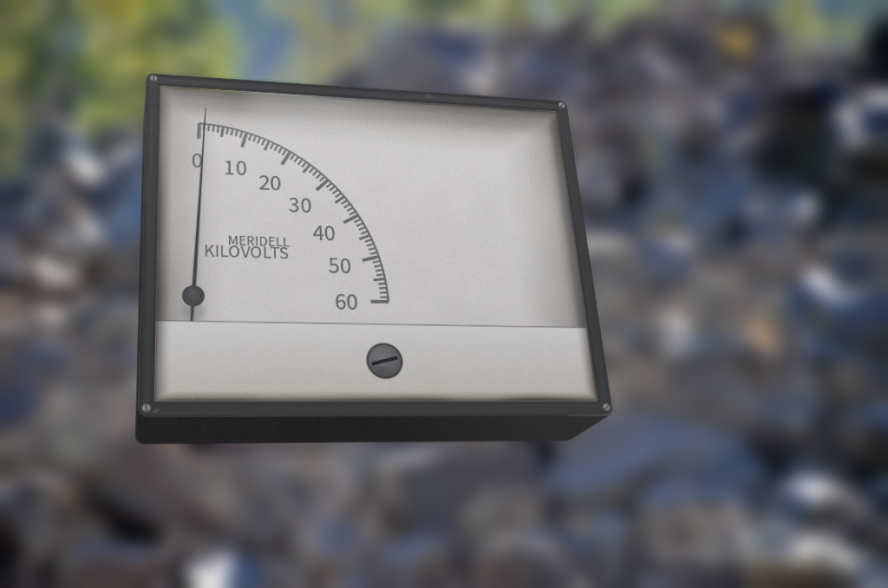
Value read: 1
